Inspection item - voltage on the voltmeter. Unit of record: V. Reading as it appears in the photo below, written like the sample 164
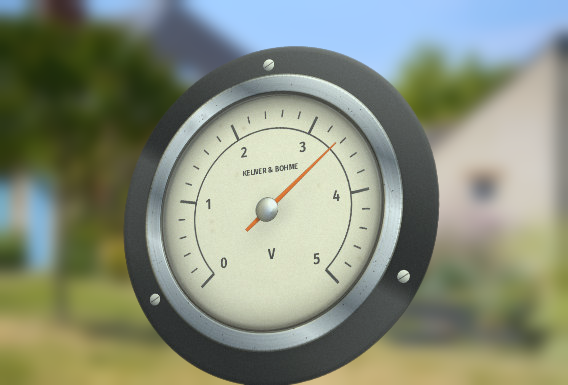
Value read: 3.4
